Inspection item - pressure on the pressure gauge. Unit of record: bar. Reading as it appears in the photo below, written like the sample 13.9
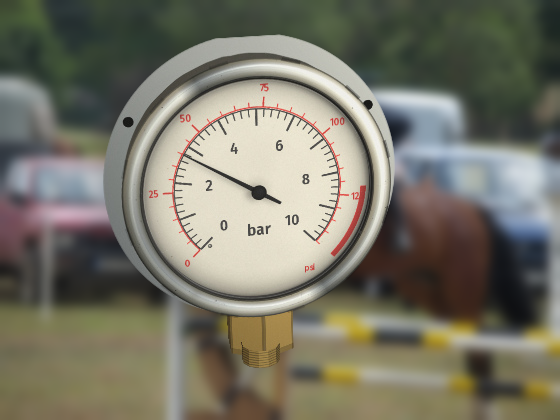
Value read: 2.8
